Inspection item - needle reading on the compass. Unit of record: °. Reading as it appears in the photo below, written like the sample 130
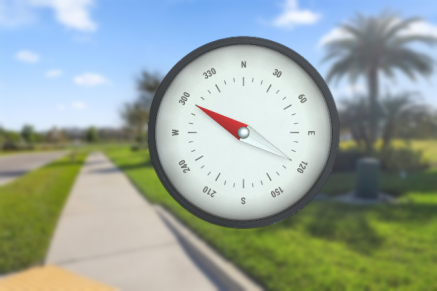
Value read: 300
